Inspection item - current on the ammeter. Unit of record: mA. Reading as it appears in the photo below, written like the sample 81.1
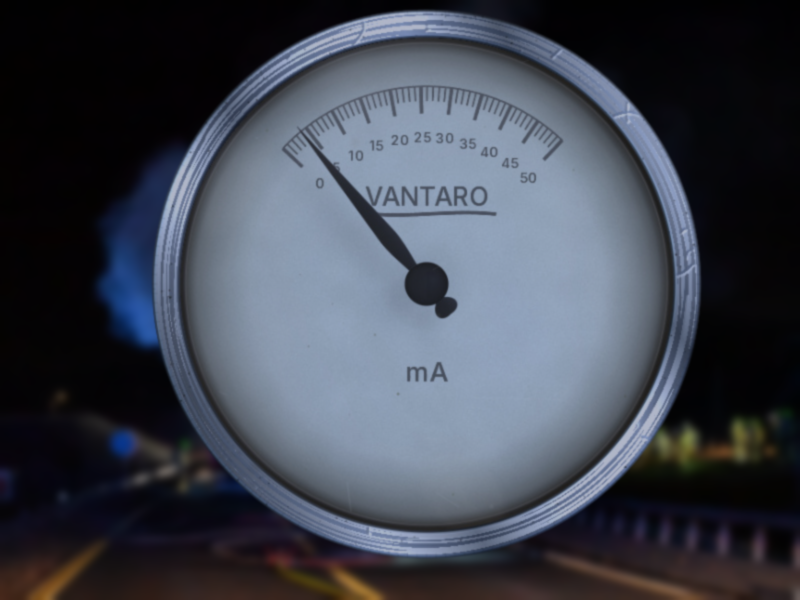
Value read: 4
